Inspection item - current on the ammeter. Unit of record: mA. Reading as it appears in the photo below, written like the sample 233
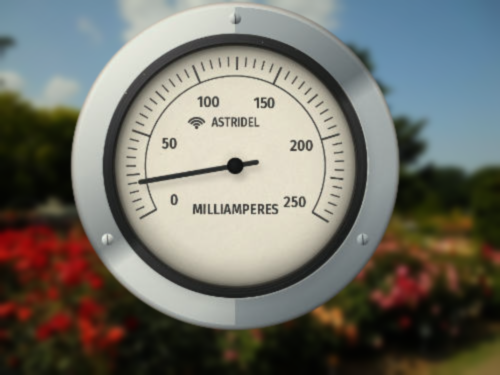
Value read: 20
